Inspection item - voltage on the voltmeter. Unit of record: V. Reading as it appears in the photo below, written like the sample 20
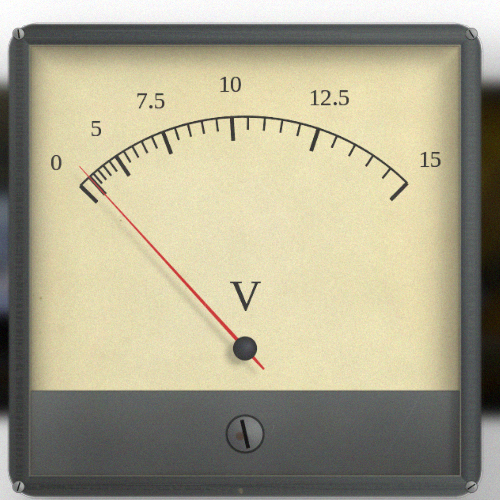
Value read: 2.5
